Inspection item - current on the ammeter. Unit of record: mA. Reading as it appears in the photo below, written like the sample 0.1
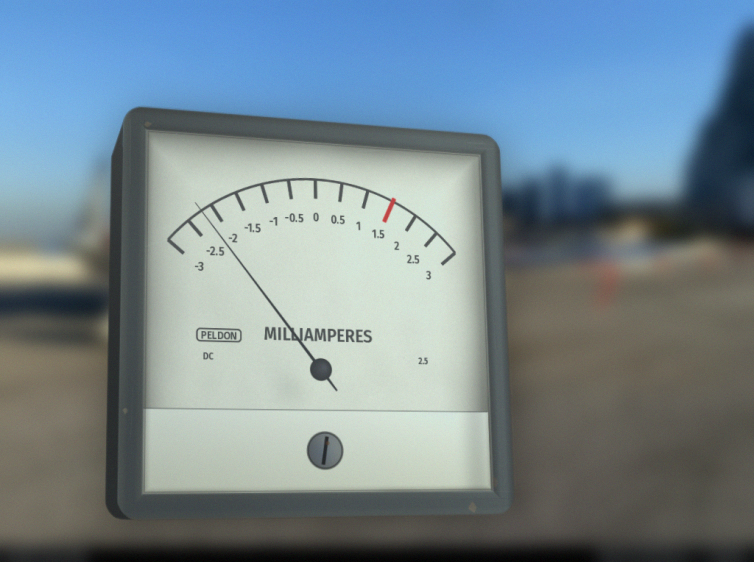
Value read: -2.25
